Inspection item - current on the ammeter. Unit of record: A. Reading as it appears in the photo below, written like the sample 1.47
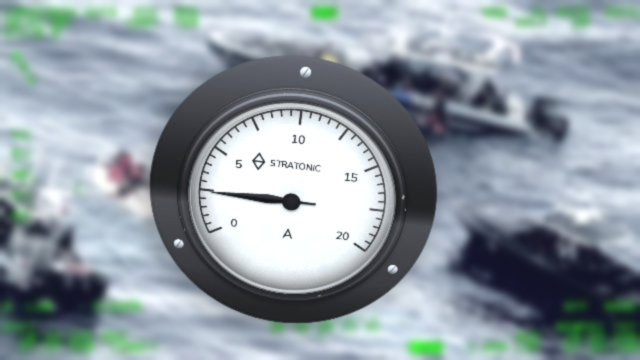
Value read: 2.5
